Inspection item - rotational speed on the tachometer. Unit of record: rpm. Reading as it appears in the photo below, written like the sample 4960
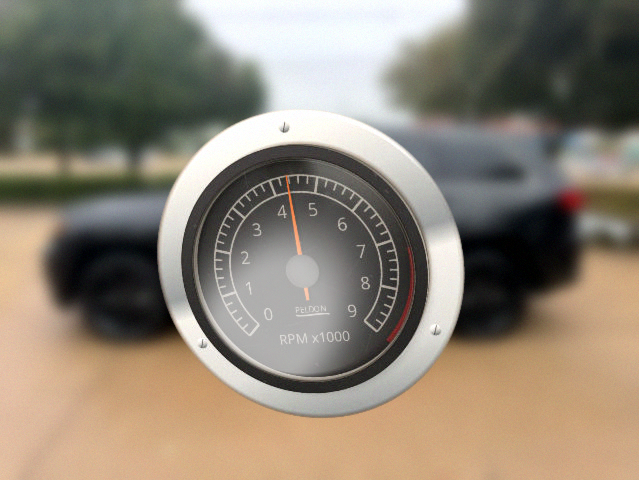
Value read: 4400
